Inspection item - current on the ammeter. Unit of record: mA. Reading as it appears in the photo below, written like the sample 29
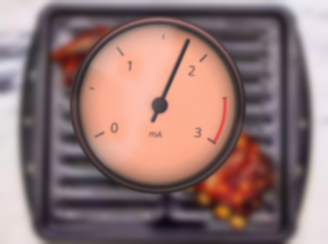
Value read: 1.75
